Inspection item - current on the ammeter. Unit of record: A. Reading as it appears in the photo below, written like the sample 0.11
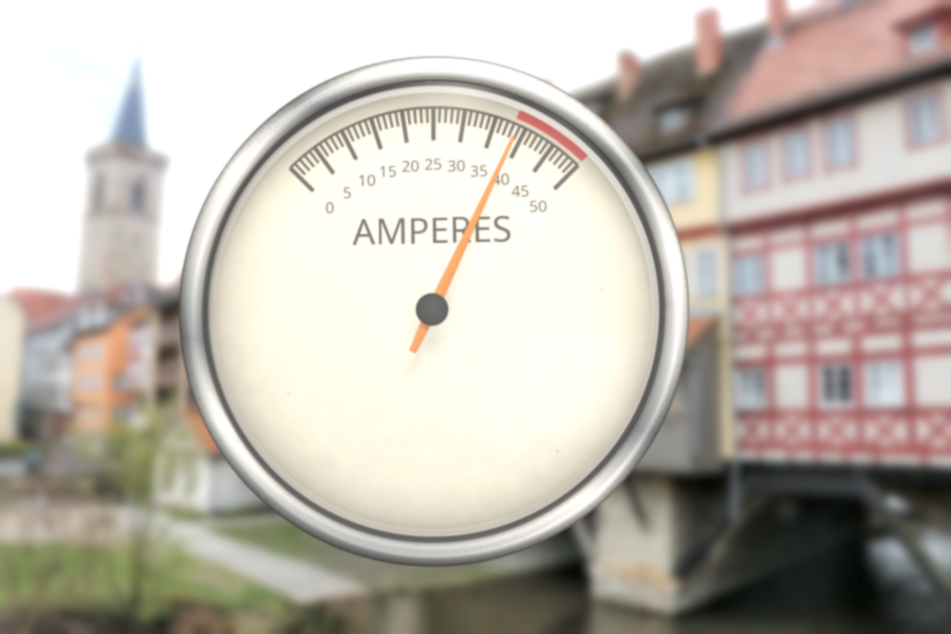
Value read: 39
